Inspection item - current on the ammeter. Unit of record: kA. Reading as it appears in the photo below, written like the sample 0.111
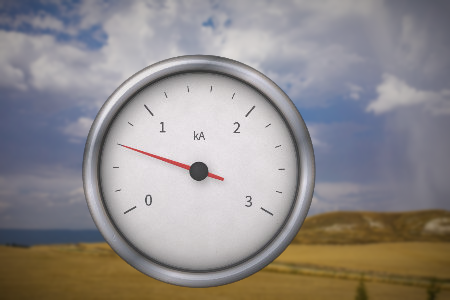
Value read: 0.6
